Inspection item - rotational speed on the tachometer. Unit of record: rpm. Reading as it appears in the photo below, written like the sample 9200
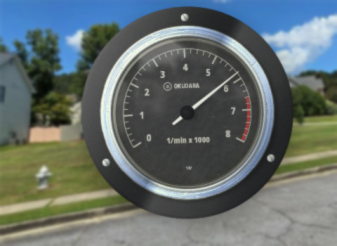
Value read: 5800
